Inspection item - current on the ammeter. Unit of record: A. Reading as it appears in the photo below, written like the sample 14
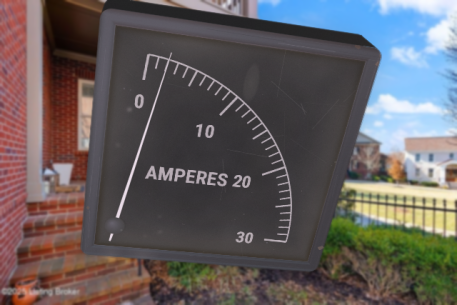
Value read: 2
